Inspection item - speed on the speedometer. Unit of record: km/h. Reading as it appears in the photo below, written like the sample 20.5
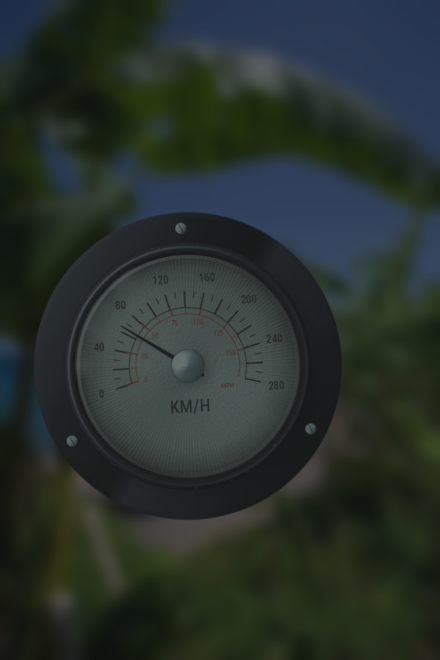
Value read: 65
